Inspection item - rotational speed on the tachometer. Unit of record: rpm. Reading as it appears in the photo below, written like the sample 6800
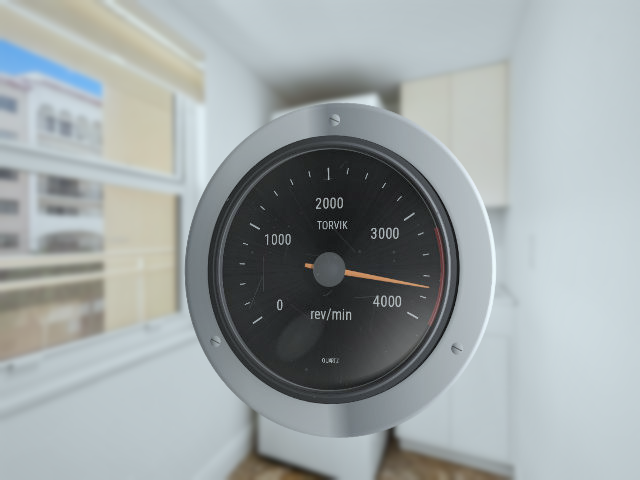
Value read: 3700
